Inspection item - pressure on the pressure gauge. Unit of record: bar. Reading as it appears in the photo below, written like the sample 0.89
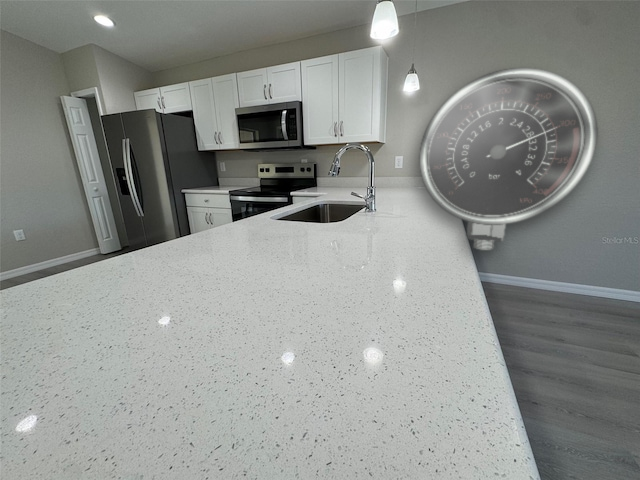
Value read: 3
